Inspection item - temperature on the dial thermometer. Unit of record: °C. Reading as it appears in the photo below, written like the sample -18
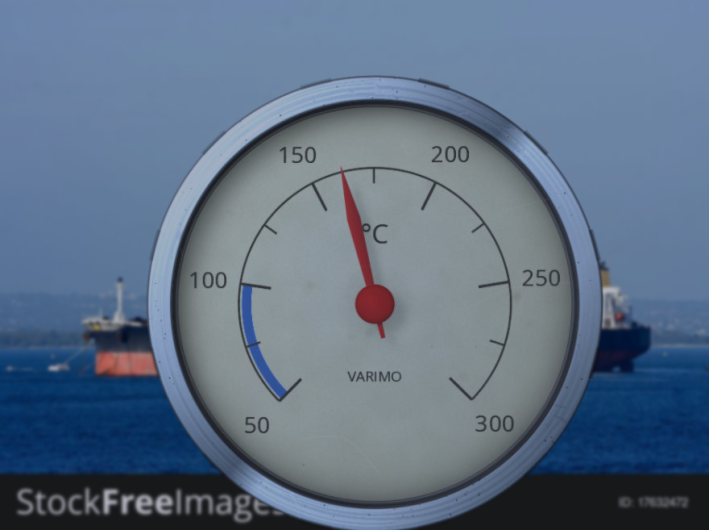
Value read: 162.5
